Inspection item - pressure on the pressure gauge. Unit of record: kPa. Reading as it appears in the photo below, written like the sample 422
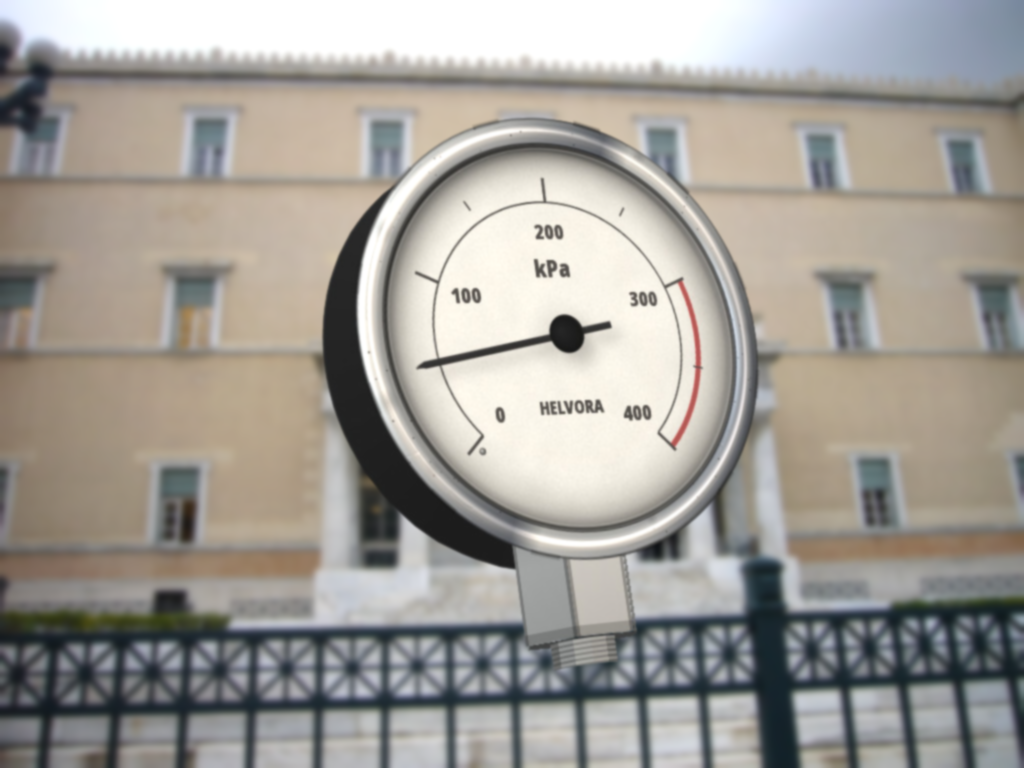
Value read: 50
